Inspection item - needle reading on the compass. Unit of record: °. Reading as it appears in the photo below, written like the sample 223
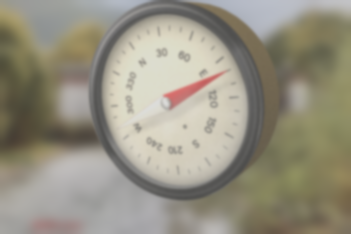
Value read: 100
